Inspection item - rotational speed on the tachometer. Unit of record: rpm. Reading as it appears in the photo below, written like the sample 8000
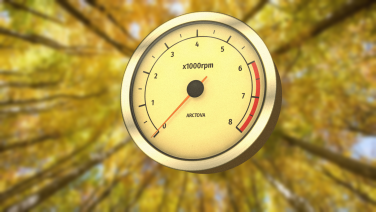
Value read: 0
